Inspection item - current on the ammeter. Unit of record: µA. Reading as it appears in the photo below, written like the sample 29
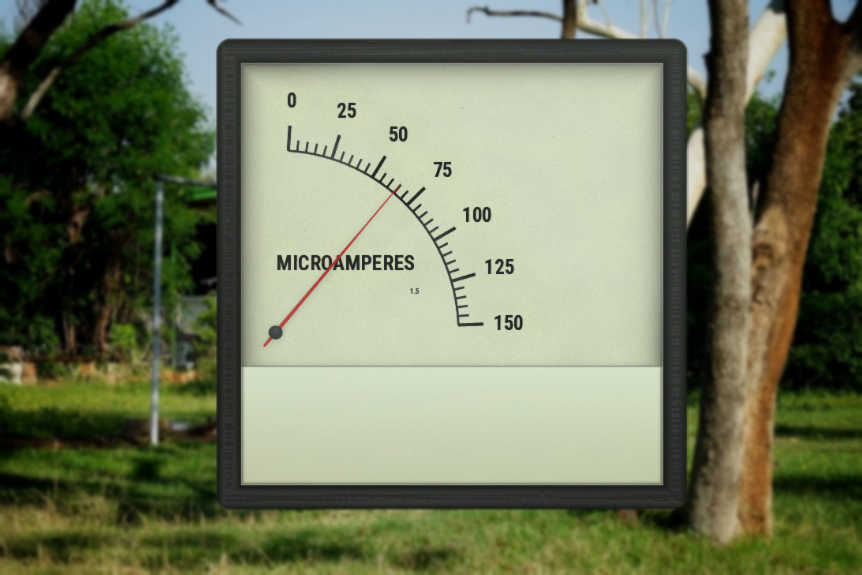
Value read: 65
